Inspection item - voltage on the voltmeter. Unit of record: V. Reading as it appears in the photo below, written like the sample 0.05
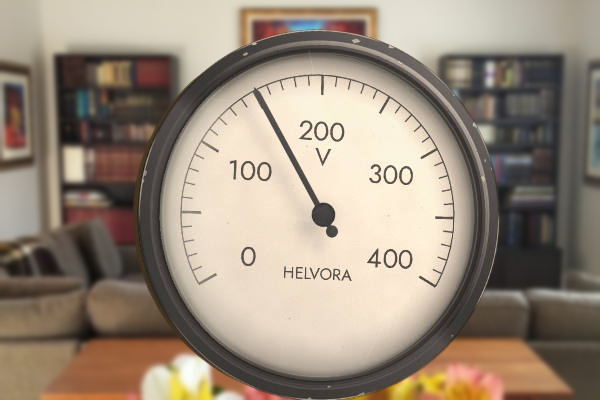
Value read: 150
